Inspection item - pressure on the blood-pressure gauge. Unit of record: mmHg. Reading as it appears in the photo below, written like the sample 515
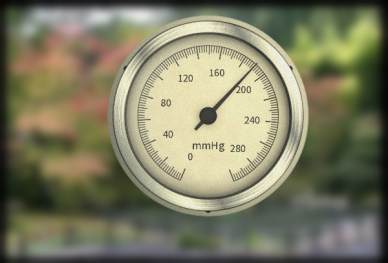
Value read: 190
